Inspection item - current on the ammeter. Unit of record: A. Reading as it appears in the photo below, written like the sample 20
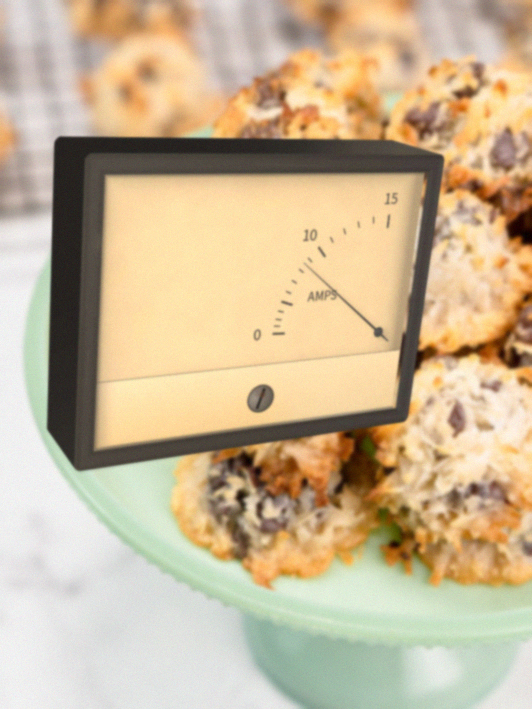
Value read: 8.5
